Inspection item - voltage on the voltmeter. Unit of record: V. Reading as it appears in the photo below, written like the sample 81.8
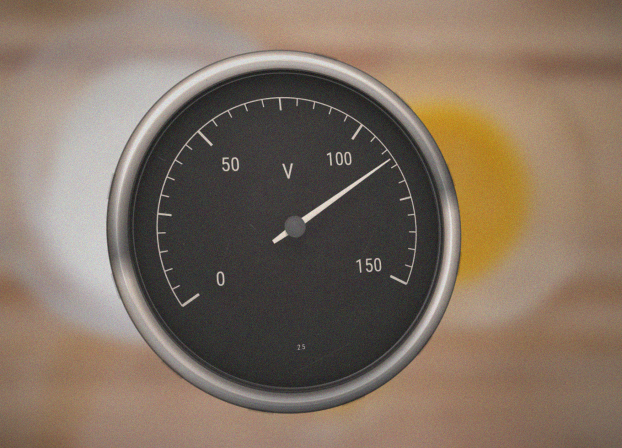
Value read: 112.5
